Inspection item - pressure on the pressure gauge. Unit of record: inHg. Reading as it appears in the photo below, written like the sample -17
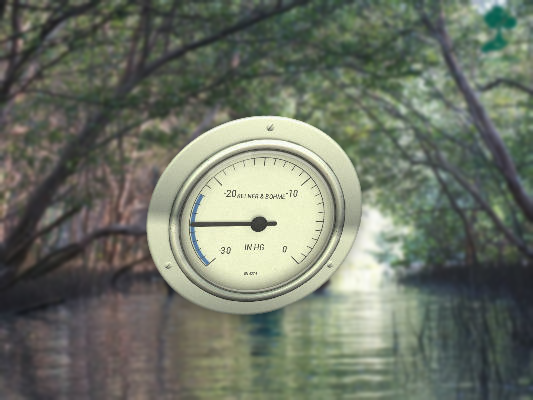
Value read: -25
